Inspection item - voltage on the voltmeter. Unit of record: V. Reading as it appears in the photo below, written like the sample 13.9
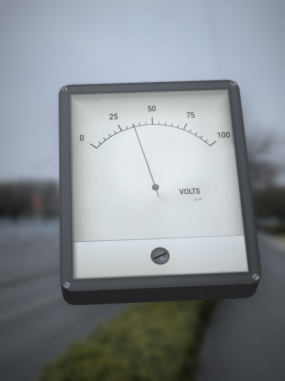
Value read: 35
